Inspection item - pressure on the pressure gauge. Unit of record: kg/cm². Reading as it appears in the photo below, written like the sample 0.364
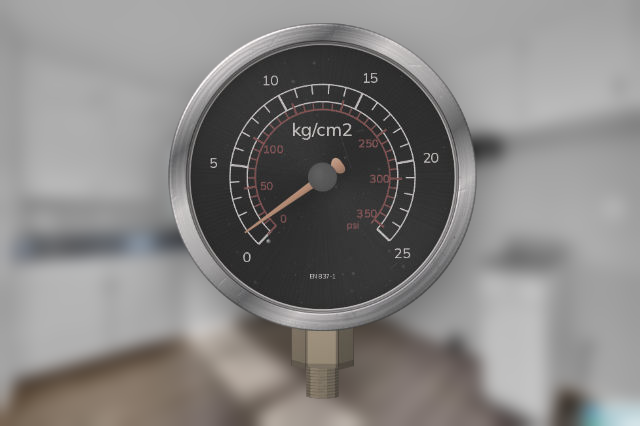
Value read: 1
